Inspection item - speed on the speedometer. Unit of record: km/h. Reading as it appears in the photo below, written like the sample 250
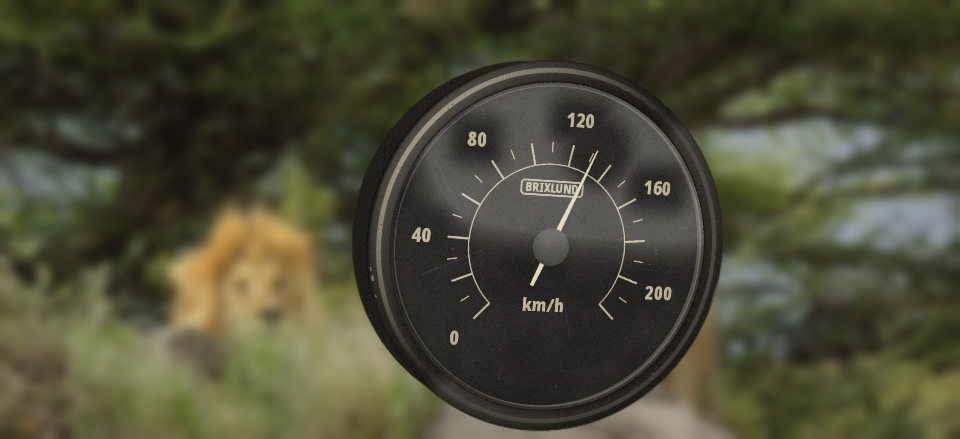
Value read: 130
